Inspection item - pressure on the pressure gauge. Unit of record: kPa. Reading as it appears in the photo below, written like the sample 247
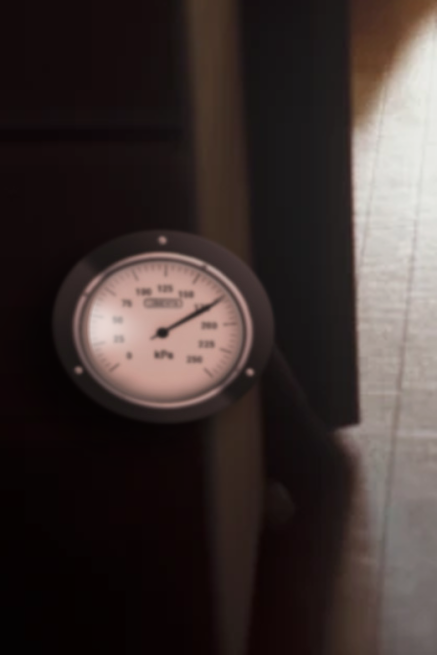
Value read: 175
